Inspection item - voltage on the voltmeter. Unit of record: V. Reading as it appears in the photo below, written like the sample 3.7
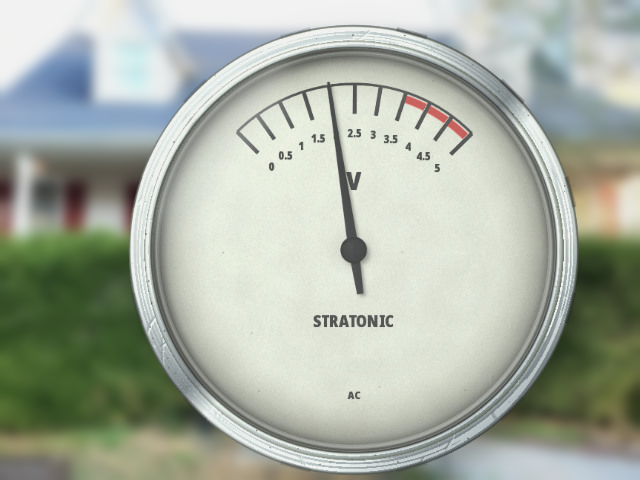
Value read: 2
